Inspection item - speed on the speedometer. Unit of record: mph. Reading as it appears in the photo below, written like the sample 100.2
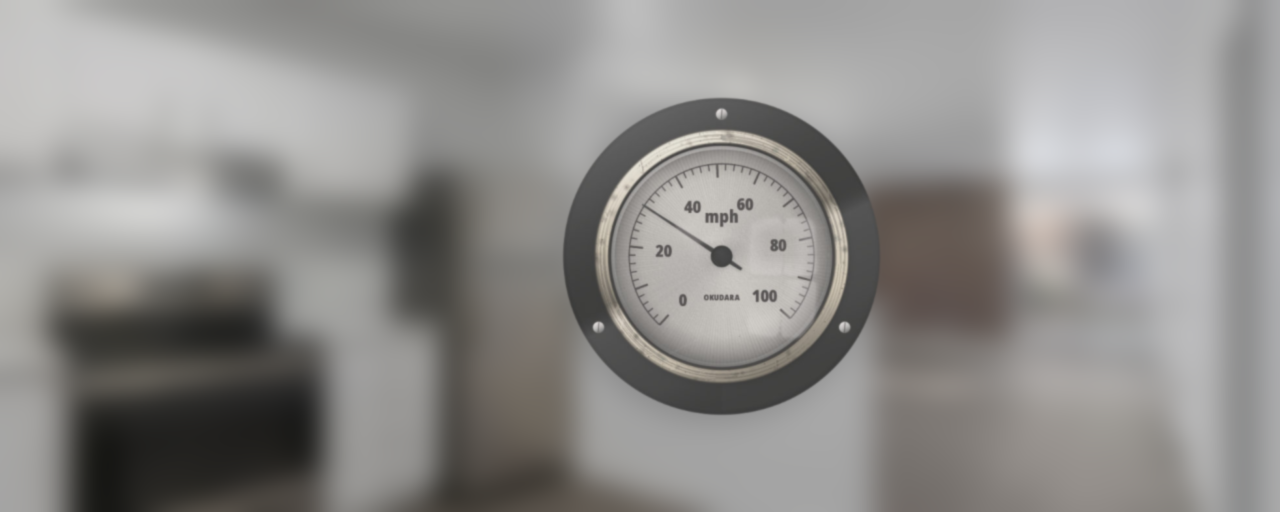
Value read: 30
